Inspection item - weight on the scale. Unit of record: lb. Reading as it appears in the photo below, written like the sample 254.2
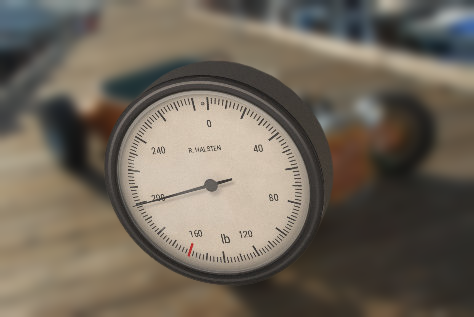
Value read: 200
